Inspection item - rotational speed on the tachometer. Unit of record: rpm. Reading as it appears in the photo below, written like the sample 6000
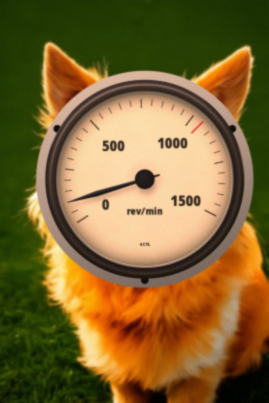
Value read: 100
